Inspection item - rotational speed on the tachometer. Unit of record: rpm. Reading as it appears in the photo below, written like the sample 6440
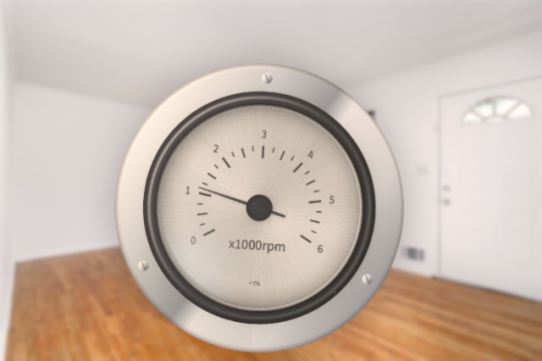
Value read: 1125
